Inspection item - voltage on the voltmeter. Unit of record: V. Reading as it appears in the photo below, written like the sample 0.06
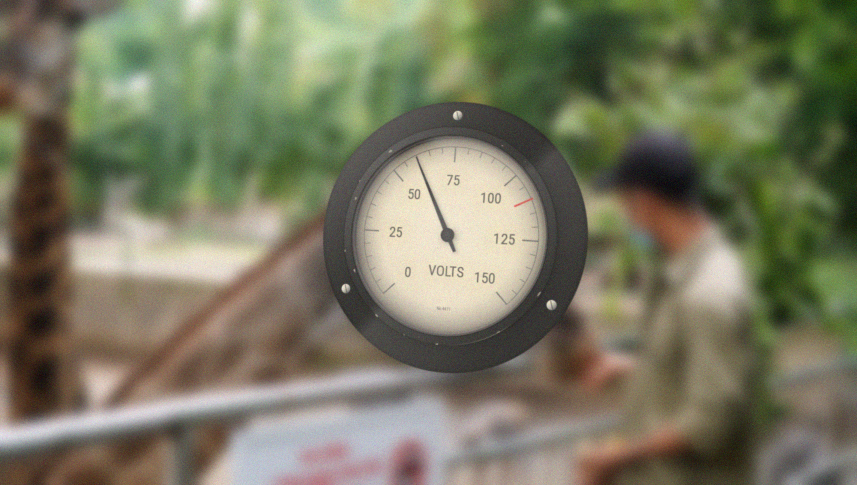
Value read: 60
